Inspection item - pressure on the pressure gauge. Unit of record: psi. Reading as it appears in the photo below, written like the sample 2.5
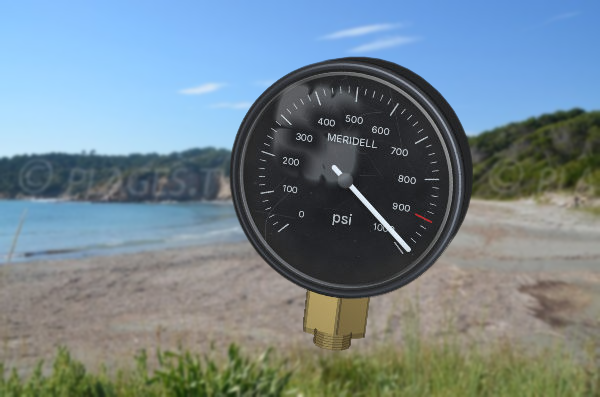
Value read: 980
